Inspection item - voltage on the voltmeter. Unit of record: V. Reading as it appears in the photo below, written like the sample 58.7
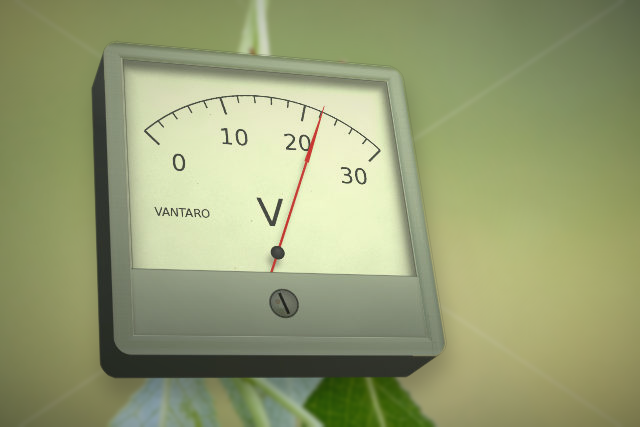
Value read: 22
